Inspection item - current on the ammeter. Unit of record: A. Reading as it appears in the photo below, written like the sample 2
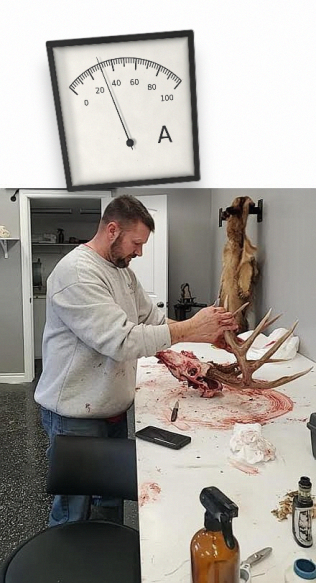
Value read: 30
